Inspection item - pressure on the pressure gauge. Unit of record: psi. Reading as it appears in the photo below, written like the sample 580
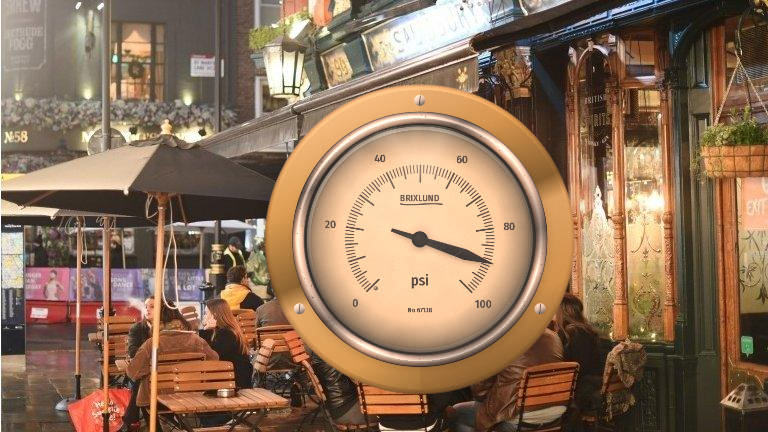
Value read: 90
